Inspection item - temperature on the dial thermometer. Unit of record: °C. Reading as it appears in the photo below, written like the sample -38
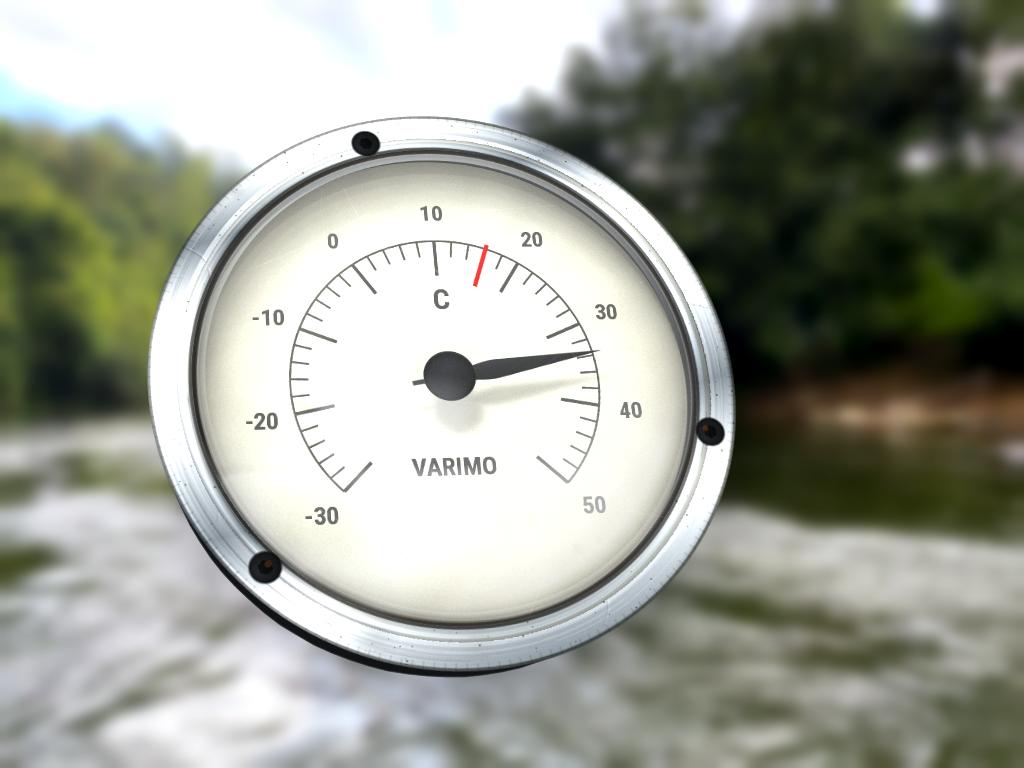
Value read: 34
